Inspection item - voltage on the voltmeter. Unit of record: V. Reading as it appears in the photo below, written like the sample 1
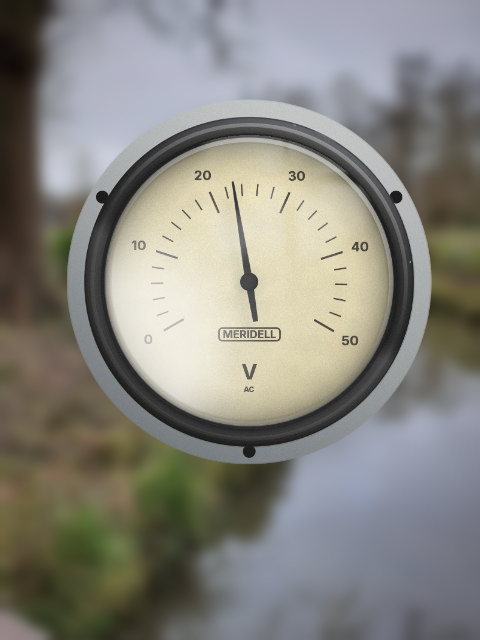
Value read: 23
